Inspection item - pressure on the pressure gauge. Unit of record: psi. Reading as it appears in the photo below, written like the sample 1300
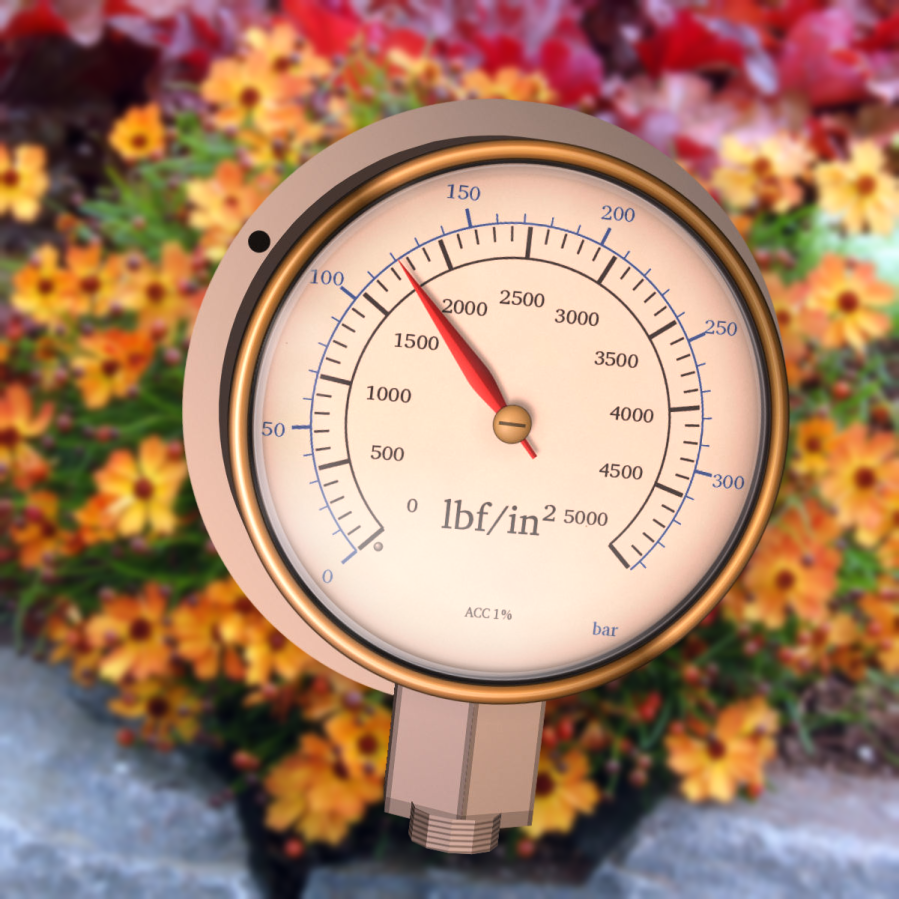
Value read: 1750
